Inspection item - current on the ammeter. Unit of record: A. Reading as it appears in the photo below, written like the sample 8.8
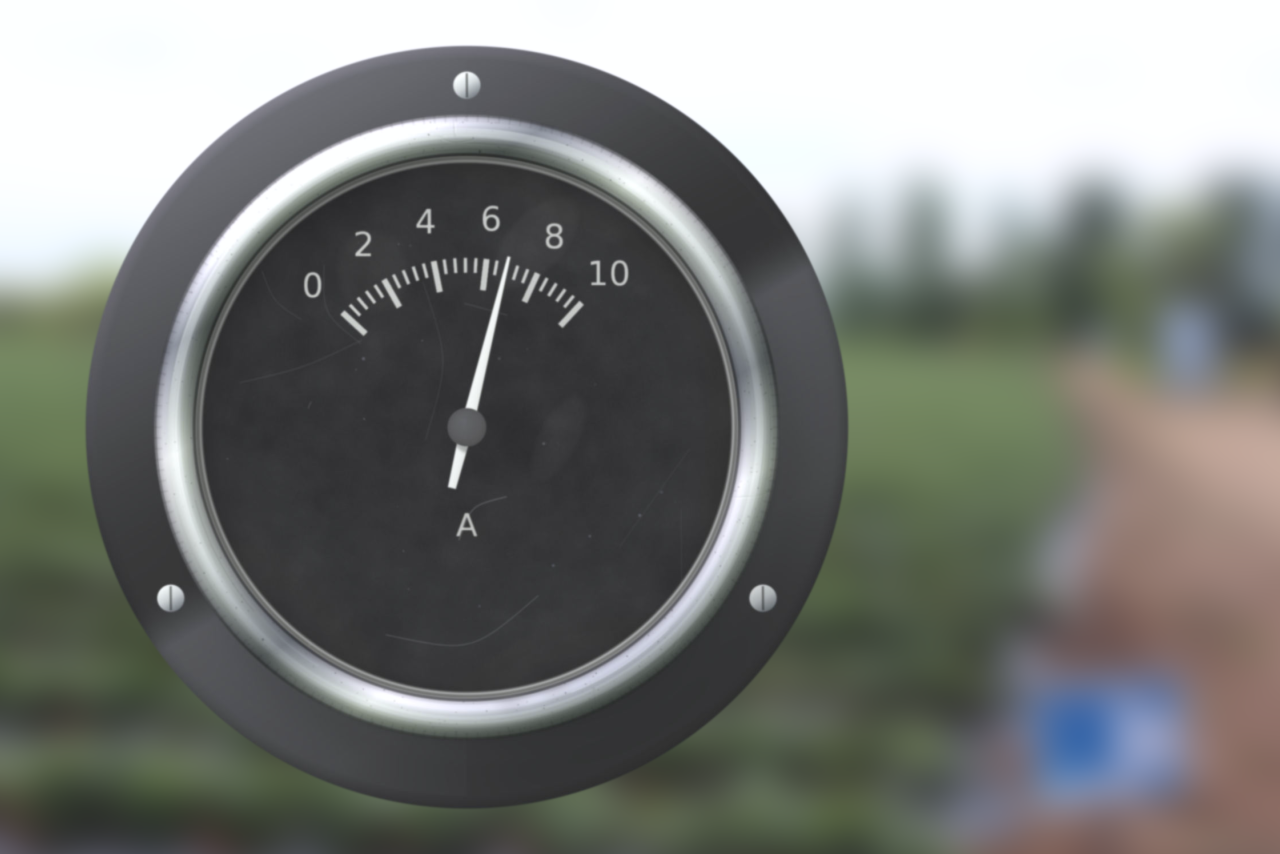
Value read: 6.8
